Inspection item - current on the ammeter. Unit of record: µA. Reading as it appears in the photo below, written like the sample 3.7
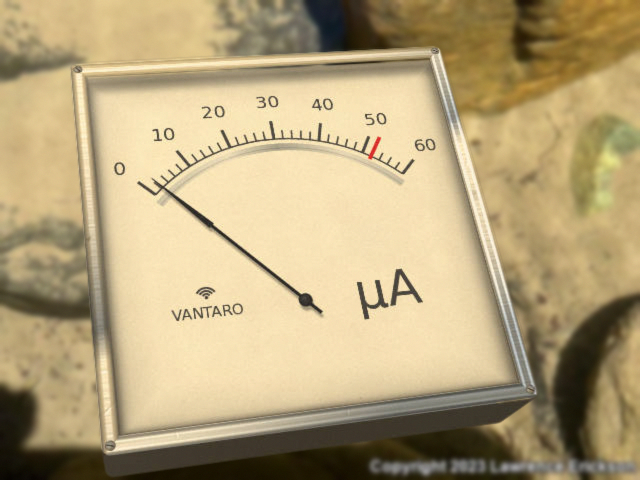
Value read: 2
